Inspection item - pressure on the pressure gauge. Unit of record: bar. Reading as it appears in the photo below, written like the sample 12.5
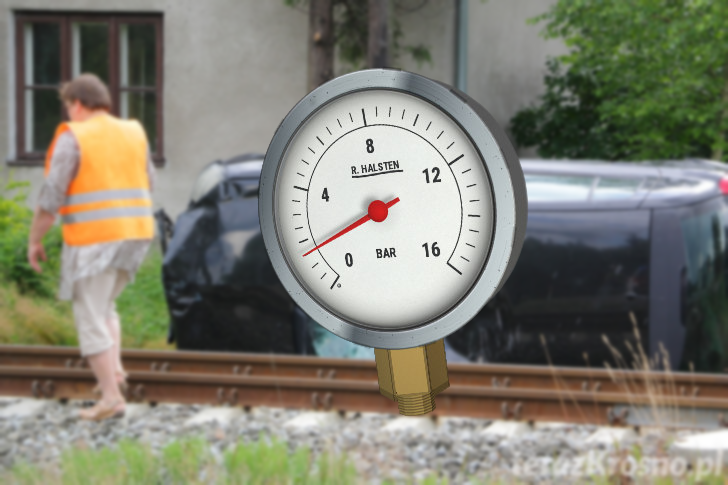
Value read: 1.5
